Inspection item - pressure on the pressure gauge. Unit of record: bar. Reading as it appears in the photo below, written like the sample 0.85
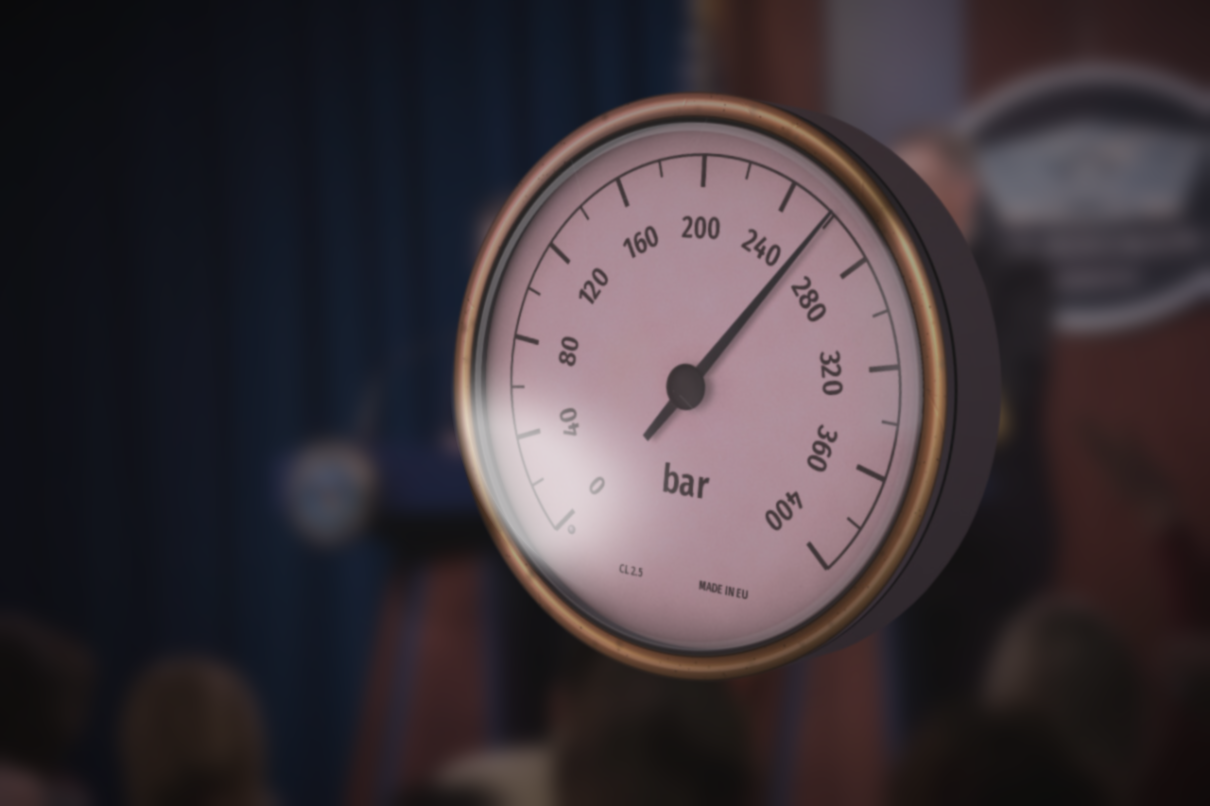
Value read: 260
